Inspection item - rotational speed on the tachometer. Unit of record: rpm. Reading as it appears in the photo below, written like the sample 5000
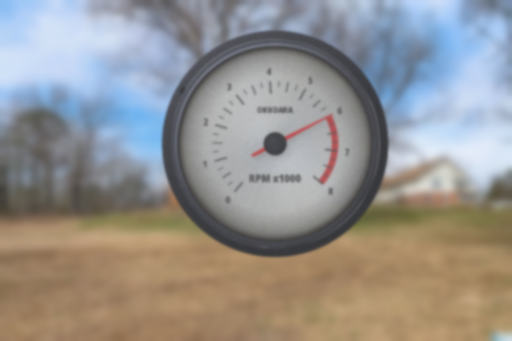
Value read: 6000
